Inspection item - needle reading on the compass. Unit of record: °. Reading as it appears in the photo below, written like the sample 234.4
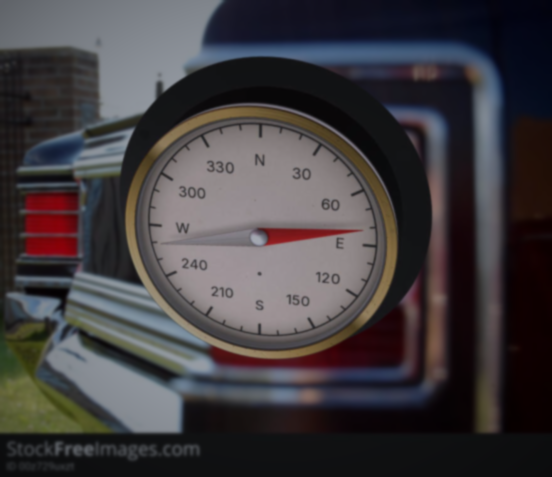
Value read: 80
